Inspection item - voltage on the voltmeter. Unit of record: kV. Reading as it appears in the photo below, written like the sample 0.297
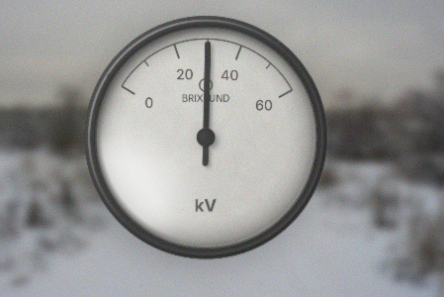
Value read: 30
